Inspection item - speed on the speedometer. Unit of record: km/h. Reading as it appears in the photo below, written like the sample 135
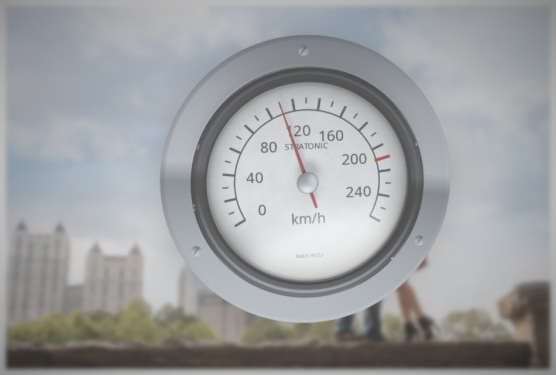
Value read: 110
